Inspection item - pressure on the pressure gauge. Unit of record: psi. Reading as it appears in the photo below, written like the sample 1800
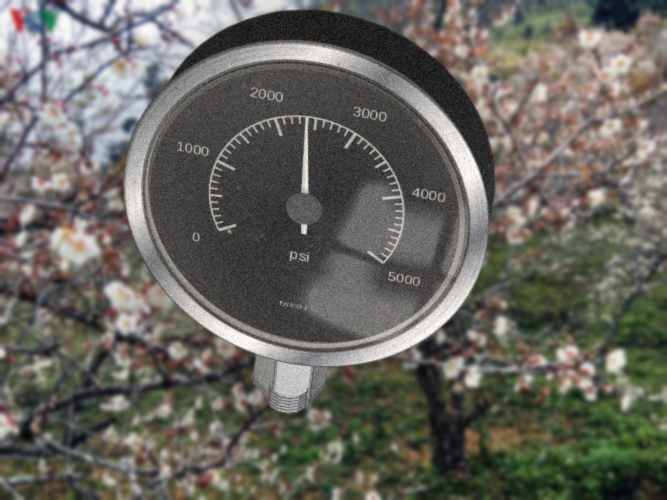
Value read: 2400
